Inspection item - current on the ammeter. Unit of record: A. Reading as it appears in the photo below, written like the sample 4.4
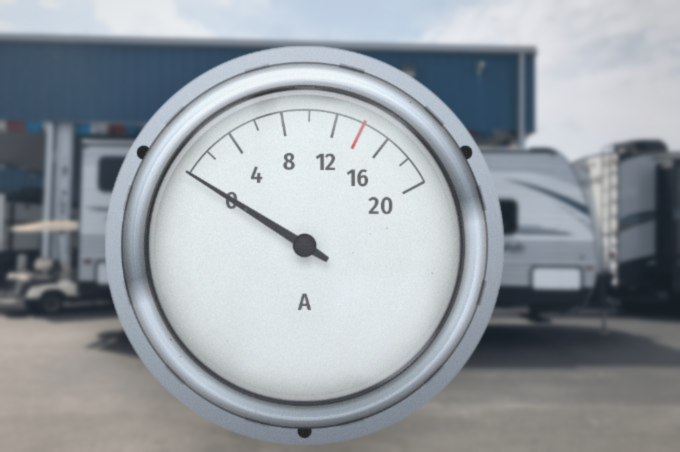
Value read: 0
